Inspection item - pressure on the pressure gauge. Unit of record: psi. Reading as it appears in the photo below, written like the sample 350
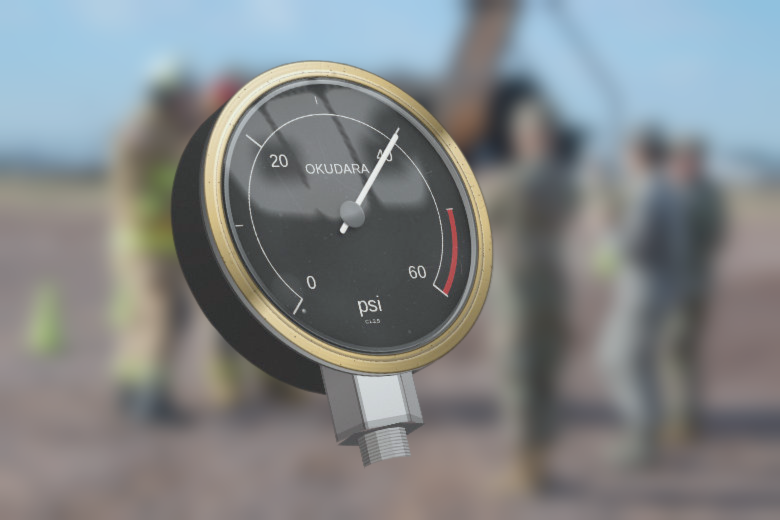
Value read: 40
